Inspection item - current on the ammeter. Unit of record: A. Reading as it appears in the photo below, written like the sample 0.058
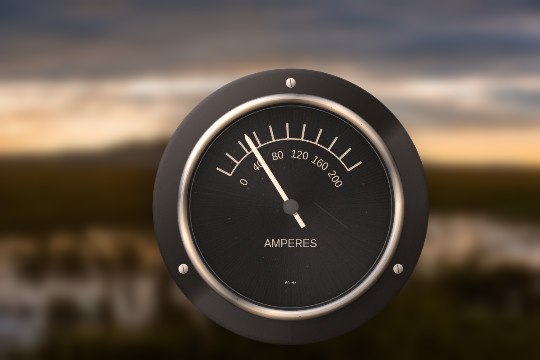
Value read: 50
